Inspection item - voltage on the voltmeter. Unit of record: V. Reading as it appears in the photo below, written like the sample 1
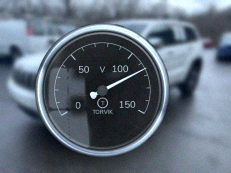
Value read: 115
